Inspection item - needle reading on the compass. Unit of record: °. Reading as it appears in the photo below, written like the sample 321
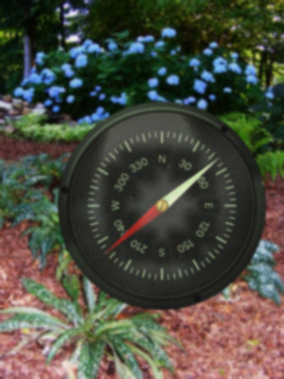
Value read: 230
